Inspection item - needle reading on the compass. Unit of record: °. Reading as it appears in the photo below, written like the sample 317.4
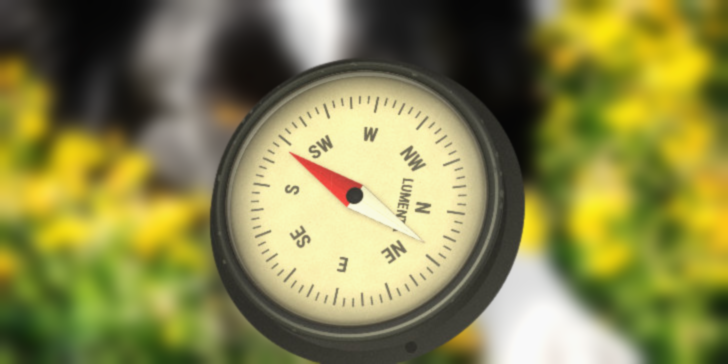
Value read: 205
